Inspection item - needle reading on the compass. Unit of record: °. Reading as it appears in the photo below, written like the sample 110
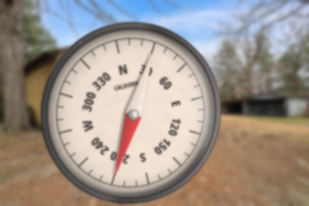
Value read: 210
